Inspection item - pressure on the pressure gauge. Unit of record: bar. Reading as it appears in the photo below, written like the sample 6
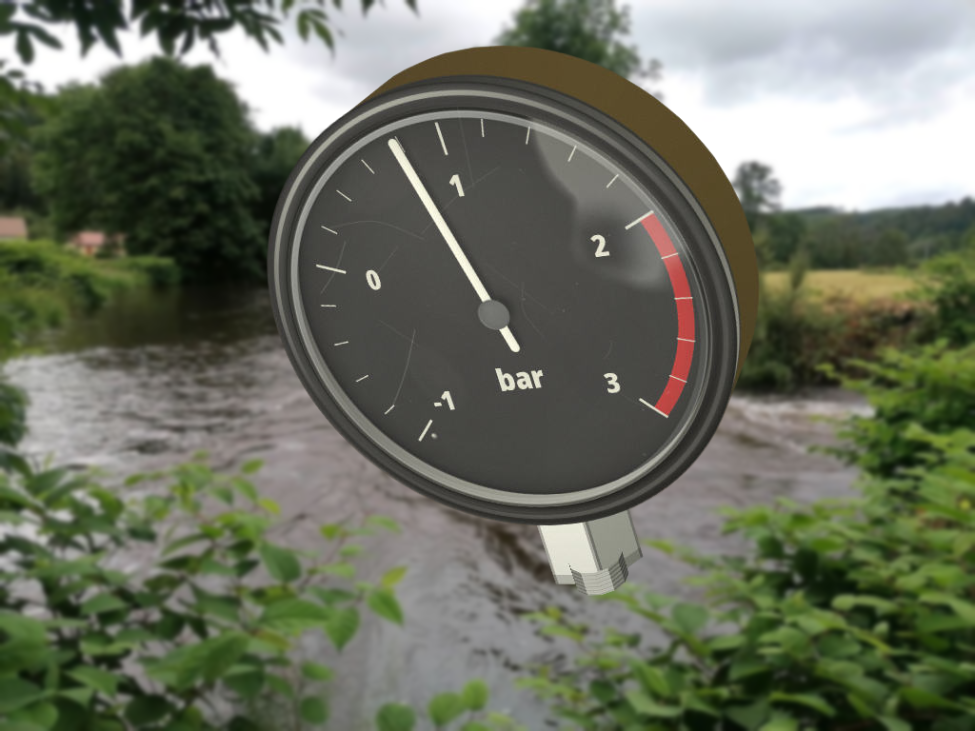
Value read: 0.8
